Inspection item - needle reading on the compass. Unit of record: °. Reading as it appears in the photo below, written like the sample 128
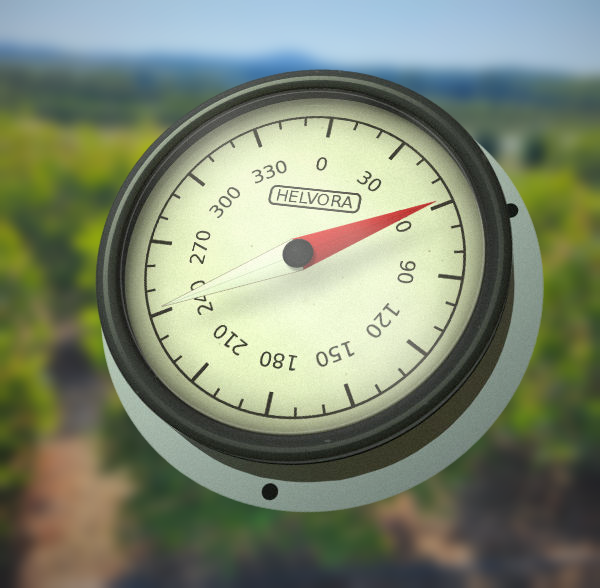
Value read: 60
